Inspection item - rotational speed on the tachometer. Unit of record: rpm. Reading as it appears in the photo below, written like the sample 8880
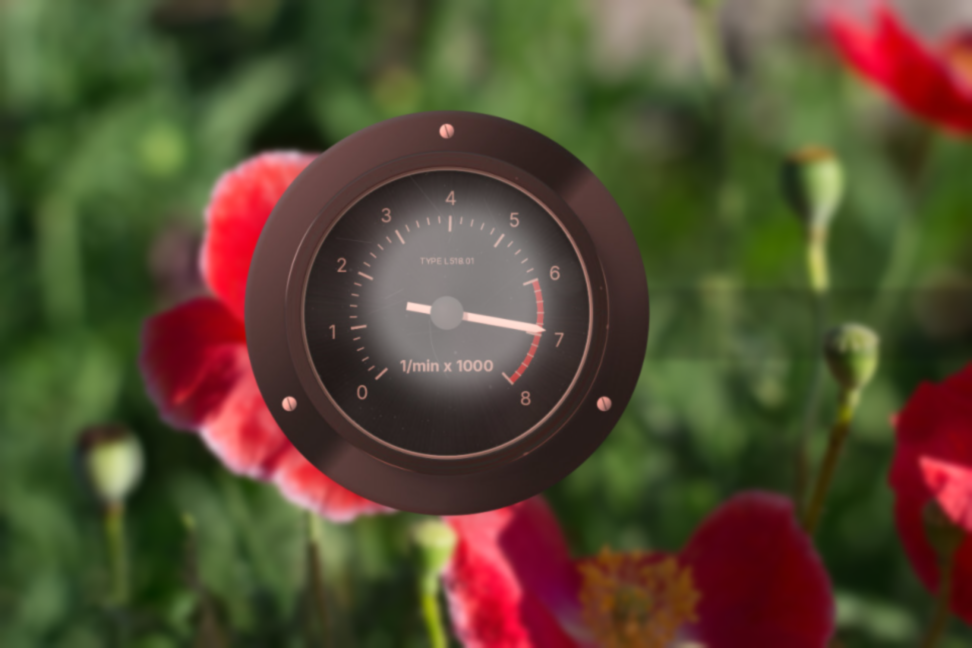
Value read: 6900
